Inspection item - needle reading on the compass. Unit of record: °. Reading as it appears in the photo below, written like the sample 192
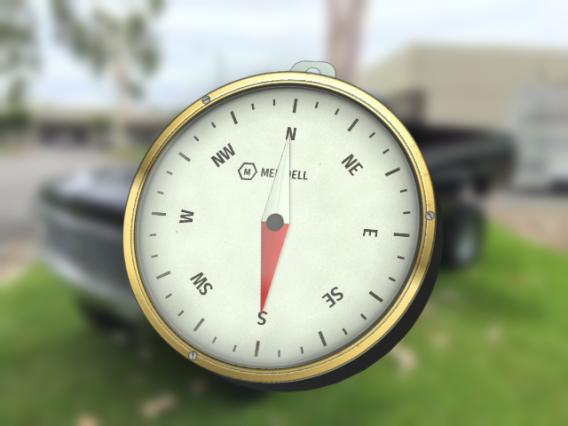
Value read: 180
